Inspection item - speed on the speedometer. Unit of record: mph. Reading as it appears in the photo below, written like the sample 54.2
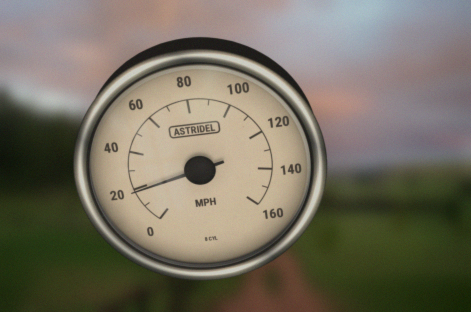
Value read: 20
